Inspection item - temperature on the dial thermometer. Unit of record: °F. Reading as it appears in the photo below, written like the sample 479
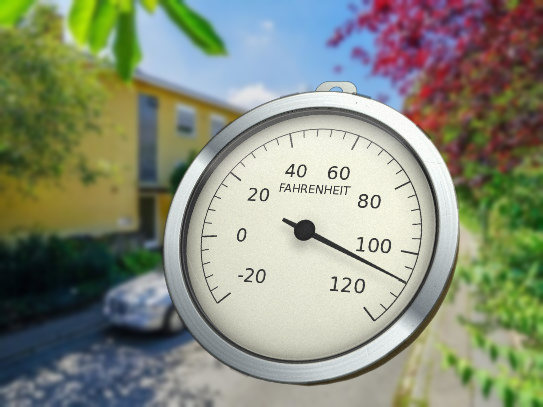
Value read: 108
